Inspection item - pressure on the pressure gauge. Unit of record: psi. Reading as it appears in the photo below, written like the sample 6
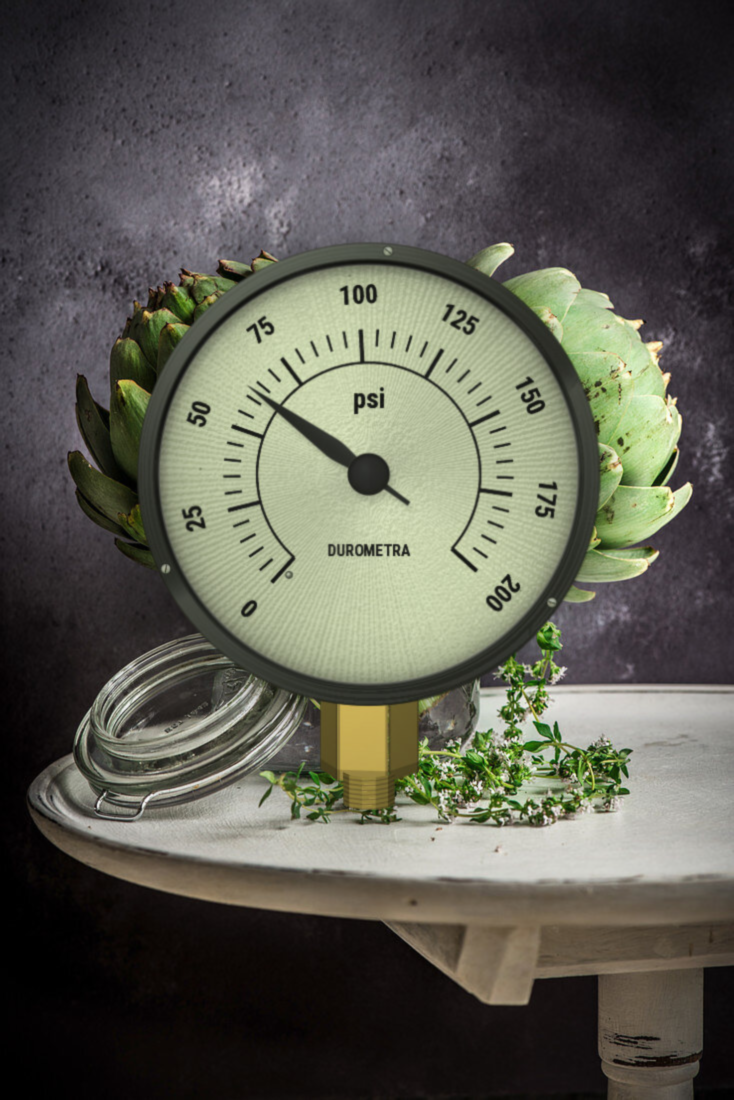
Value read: 62.5
